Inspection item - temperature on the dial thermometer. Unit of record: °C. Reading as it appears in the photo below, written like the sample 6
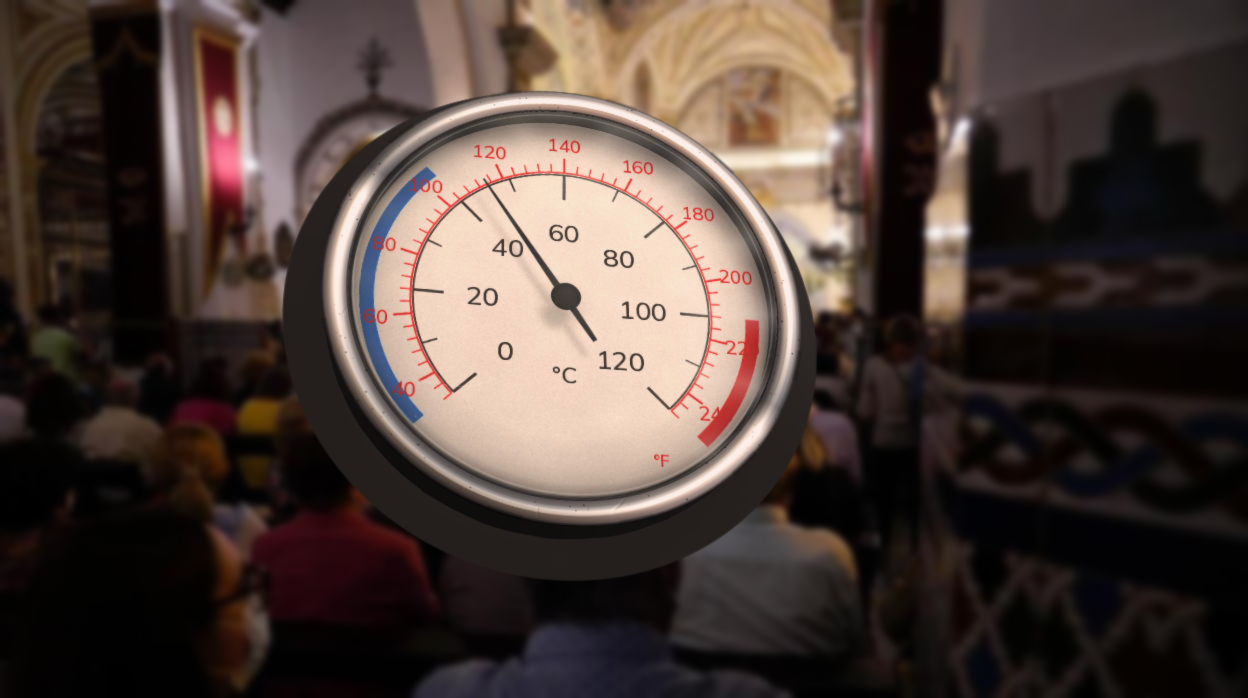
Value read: 45
